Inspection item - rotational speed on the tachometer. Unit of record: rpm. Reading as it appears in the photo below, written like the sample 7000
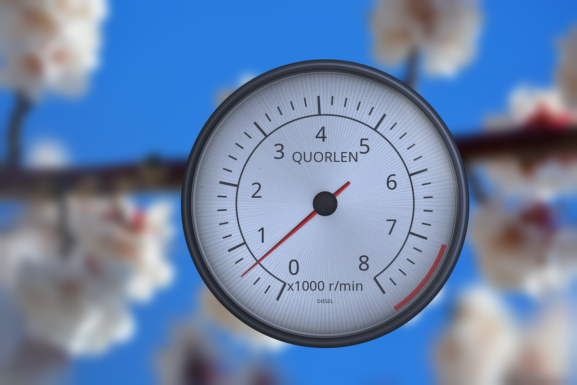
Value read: 600
